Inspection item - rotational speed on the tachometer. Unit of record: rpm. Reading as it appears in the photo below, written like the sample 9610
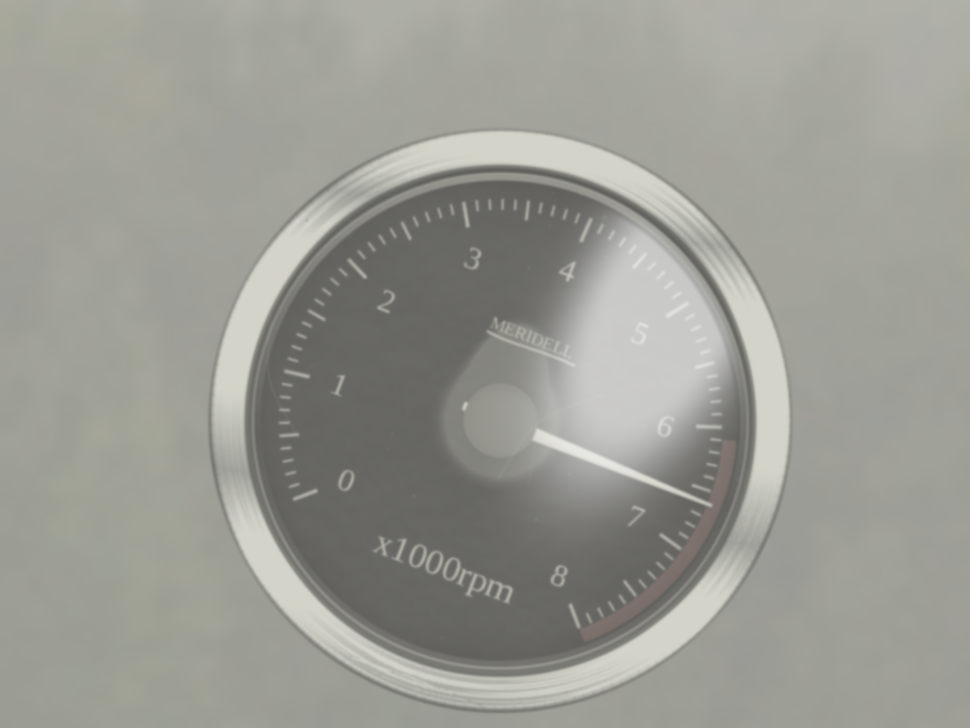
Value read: 6600
